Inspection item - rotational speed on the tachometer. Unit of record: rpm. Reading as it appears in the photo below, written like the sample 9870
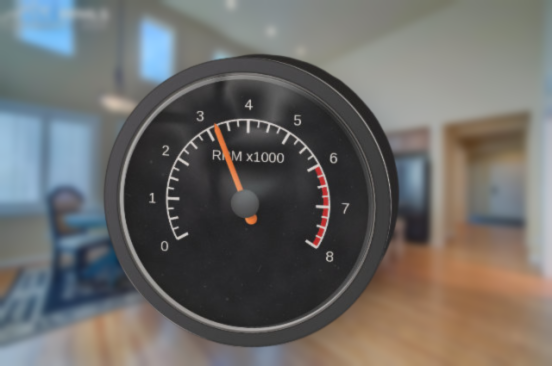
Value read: 3250
